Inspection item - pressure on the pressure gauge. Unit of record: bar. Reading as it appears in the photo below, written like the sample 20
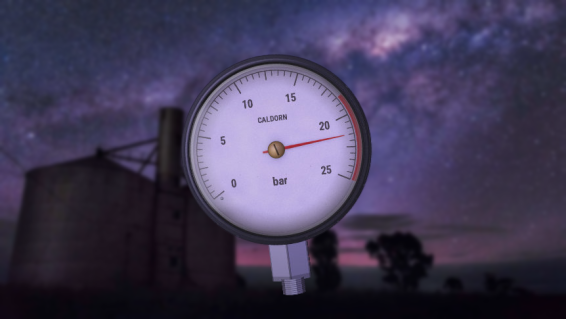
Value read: 21.5
